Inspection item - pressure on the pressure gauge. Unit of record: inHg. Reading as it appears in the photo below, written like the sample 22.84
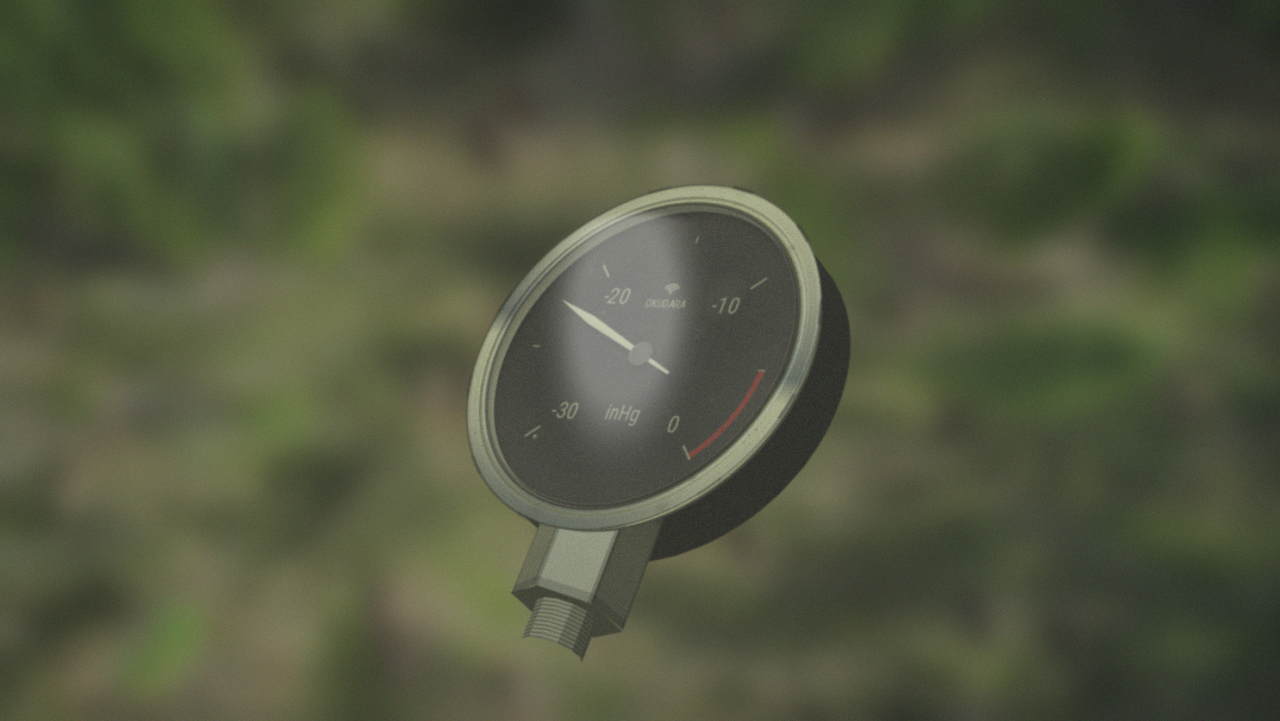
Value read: -22.5
